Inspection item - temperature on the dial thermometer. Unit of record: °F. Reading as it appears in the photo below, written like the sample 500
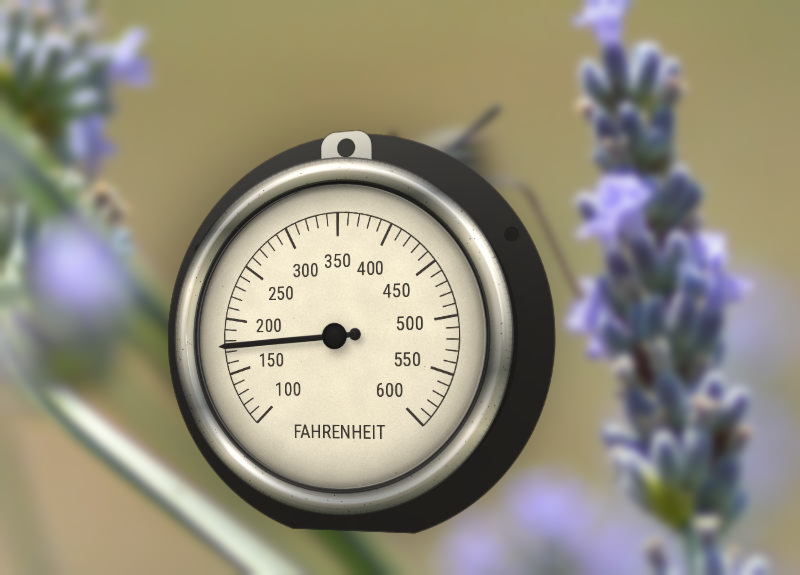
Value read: 175
